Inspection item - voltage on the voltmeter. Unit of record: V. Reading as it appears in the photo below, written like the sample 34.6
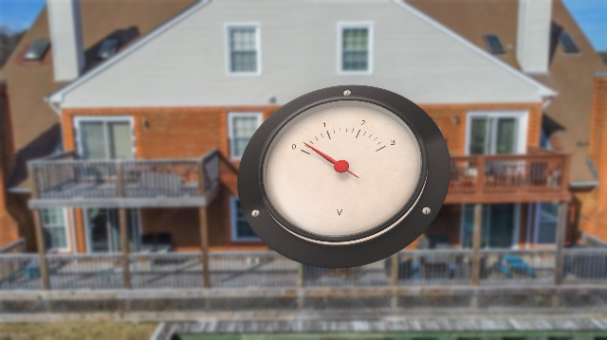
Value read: 0.2
